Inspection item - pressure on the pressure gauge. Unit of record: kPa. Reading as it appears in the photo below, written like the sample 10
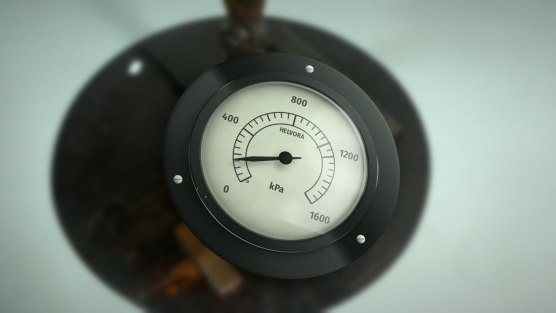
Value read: 150
